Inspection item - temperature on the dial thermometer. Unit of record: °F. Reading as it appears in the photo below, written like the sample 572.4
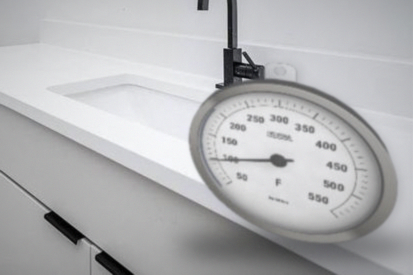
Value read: 100
